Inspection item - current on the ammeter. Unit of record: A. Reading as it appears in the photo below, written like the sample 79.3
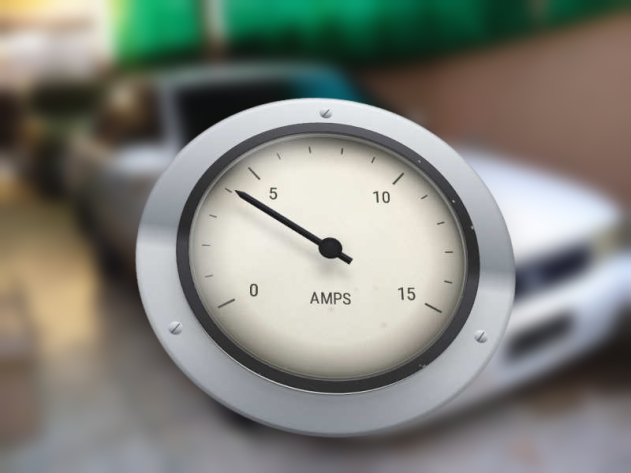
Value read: 4
